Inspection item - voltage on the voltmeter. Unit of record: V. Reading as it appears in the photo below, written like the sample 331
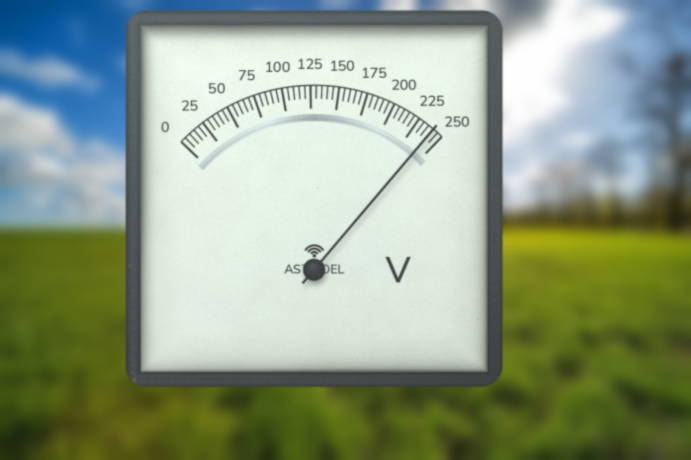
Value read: 240
